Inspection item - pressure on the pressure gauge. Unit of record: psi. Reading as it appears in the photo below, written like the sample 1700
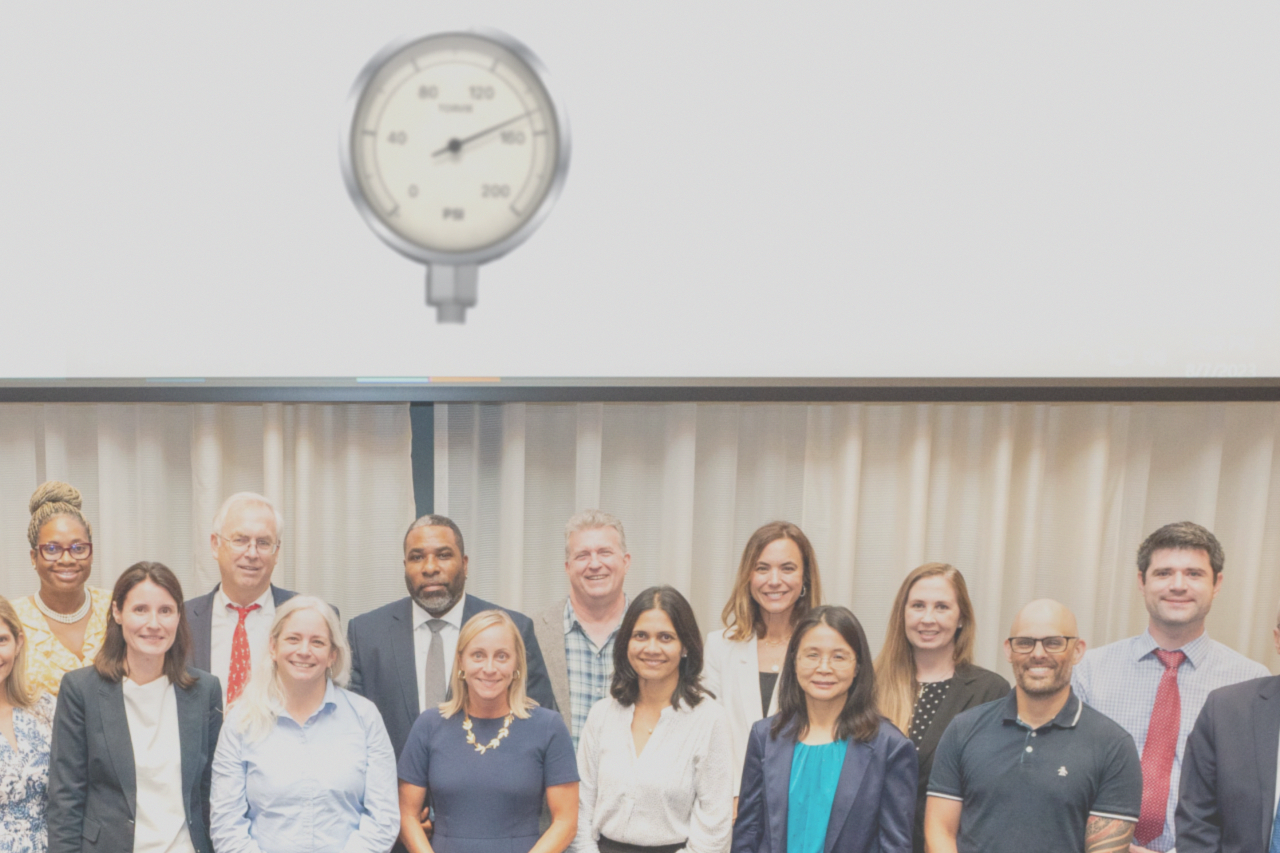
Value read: 150
